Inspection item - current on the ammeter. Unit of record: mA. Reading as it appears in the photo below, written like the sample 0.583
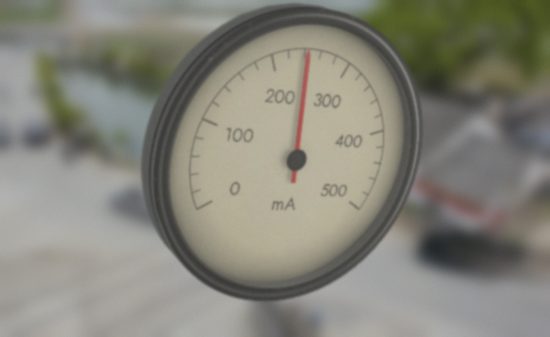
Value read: 240
